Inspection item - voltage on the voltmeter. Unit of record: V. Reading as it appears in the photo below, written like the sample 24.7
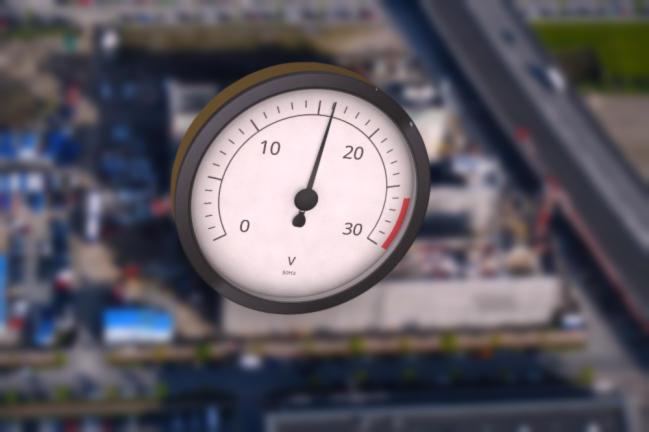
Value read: 16
